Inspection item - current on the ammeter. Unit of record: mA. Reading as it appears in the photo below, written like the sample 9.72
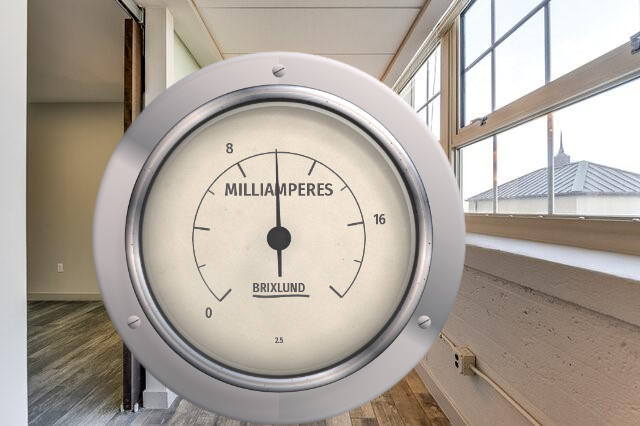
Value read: 10
